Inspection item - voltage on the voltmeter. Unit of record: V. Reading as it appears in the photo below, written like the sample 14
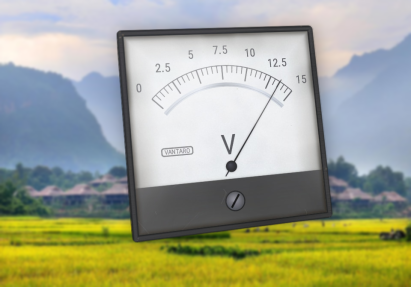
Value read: 13.5
